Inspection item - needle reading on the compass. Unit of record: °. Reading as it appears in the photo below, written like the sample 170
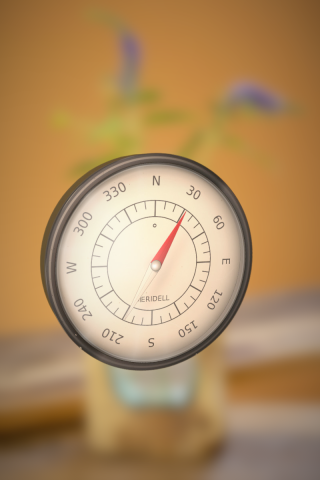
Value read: 30
